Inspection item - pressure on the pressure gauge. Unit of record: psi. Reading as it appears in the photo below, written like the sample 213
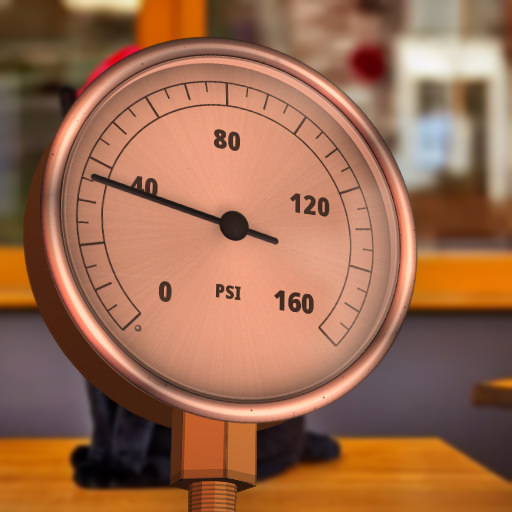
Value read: 35
